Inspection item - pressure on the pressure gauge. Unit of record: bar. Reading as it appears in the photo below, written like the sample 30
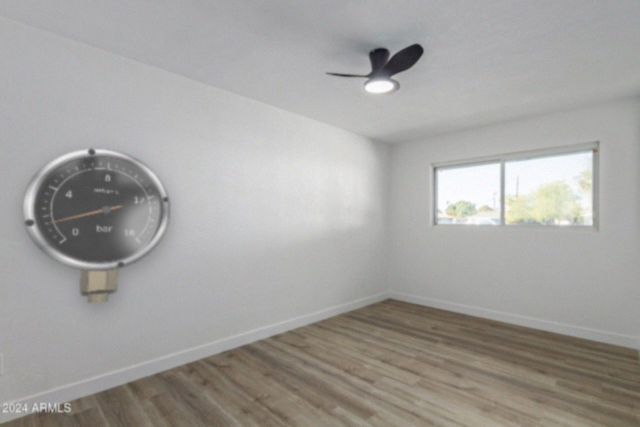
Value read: 1.5
